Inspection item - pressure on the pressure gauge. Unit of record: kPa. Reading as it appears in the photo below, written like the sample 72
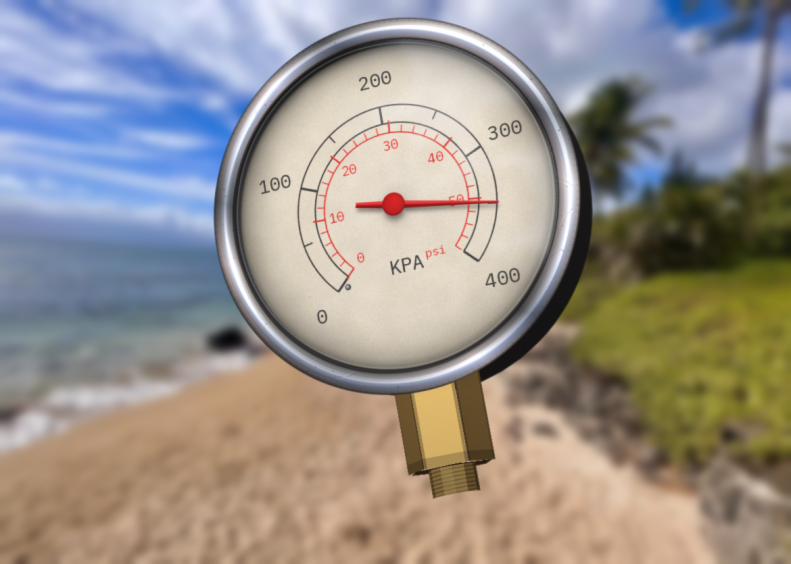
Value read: 350
